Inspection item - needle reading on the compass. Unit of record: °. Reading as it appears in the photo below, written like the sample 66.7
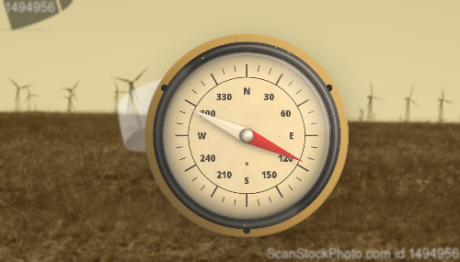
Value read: 115
